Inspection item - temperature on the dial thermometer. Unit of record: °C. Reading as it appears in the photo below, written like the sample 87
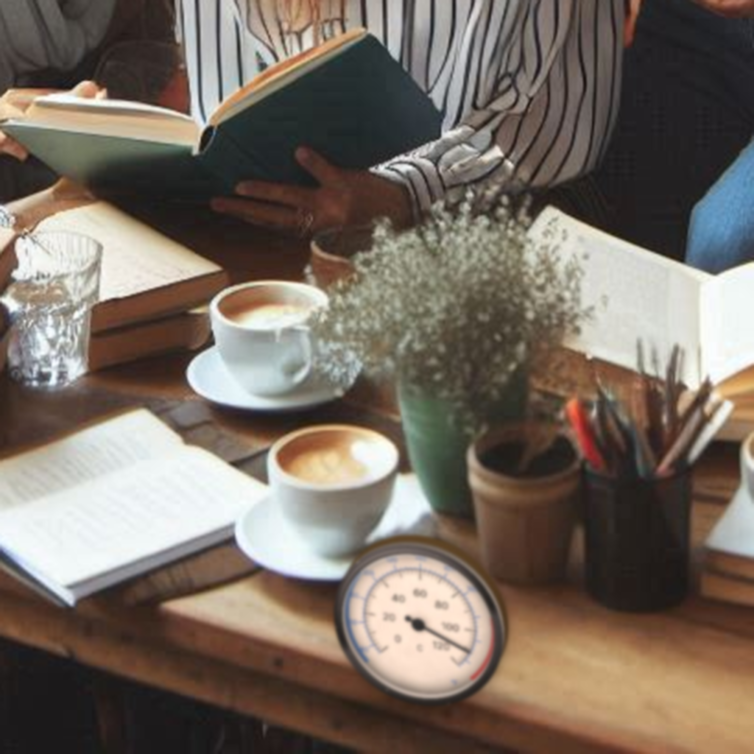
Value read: 110
